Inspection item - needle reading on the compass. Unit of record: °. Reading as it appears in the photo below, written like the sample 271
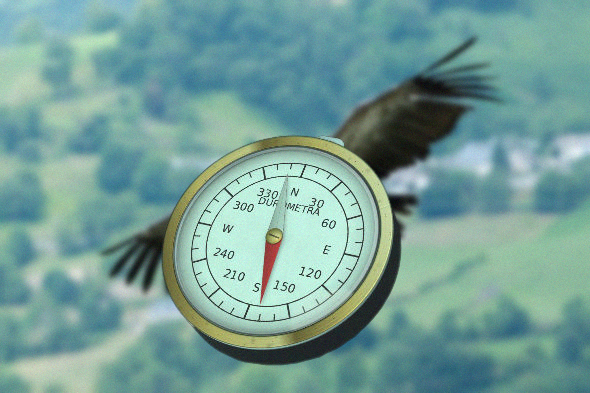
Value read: 170
